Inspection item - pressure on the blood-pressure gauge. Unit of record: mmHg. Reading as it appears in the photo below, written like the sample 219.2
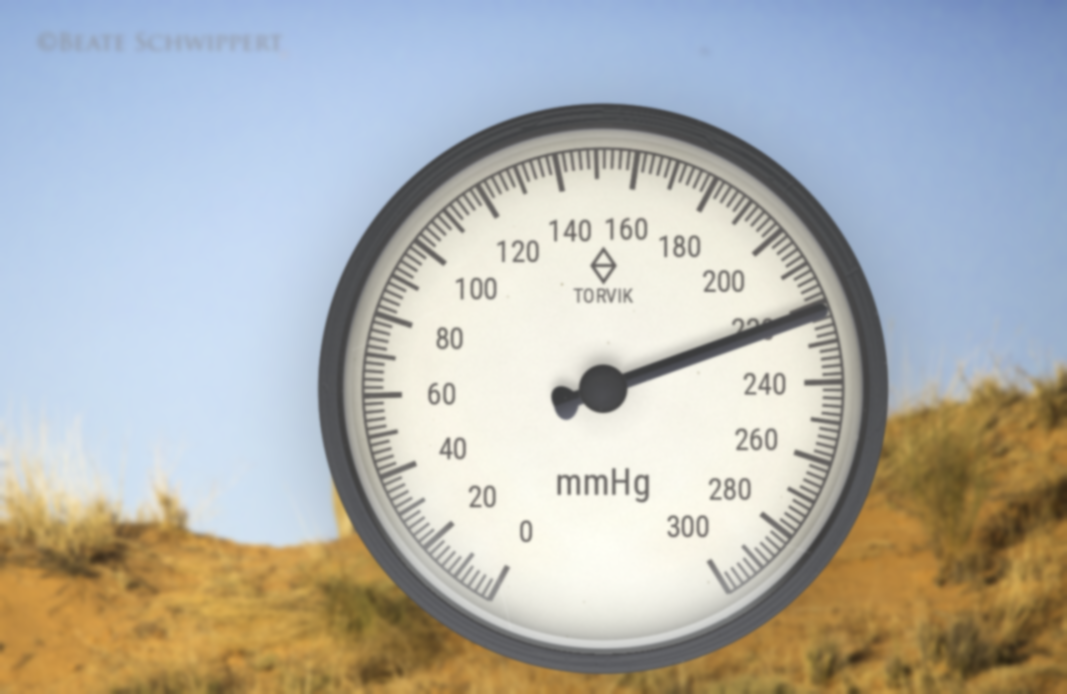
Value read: 222
